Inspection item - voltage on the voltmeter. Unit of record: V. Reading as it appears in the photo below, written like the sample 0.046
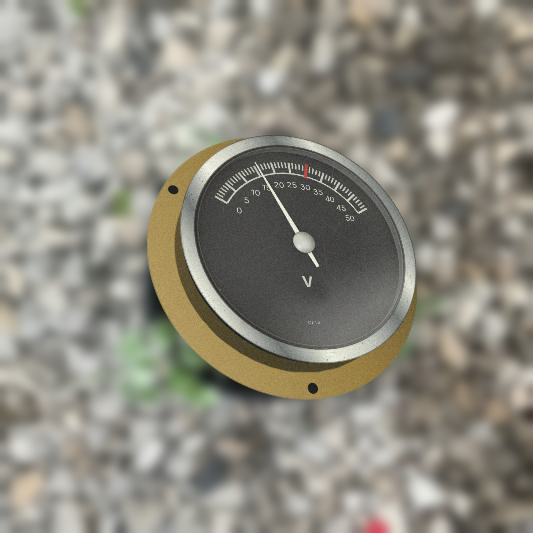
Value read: 15
